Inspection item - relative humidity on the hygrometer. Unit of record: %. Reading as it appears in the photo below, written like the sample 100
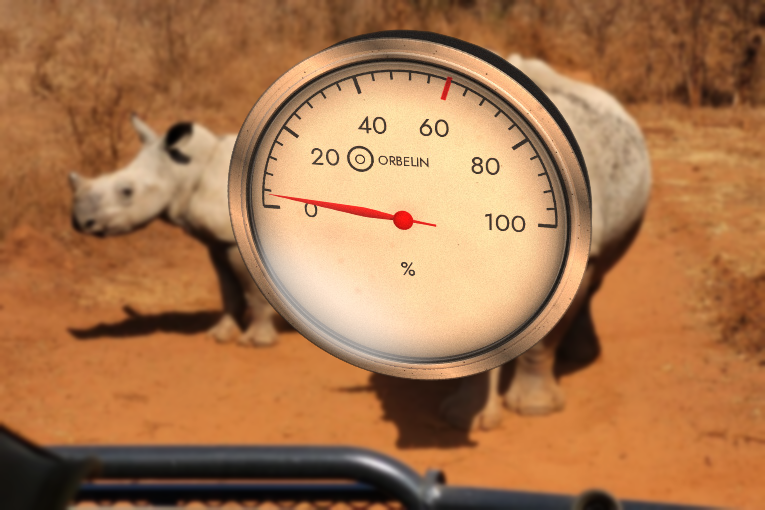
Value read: 4
